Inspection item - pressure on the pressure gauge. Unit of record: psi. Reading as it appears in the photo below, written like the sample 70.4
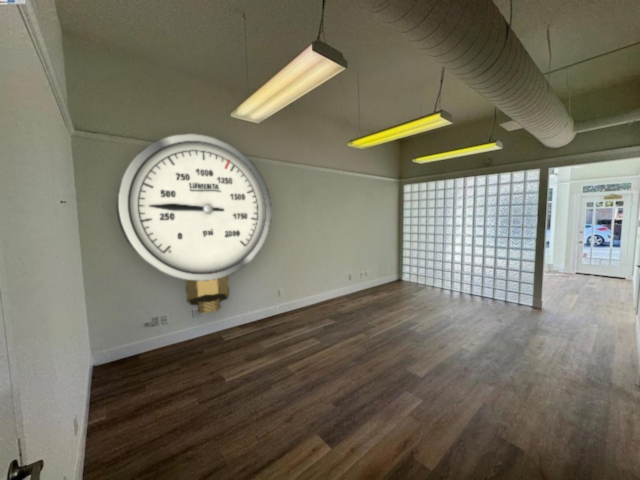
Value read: 350
